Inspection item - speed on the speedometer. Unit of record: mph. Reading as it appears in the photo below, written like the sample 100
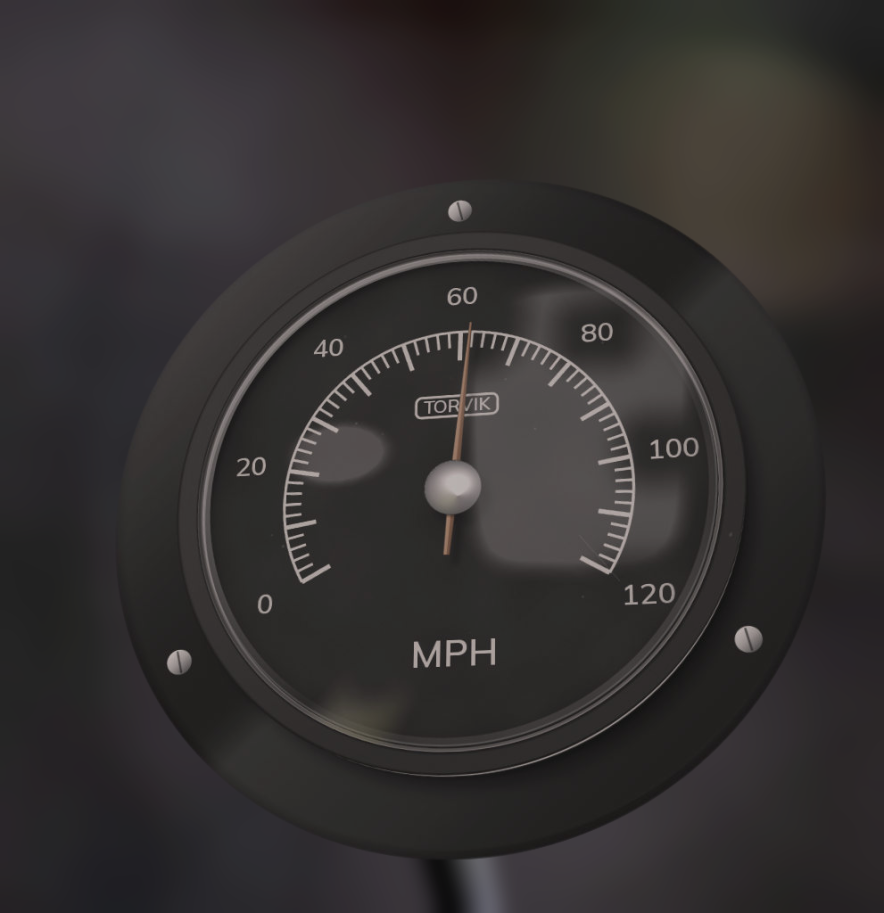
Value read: 62
